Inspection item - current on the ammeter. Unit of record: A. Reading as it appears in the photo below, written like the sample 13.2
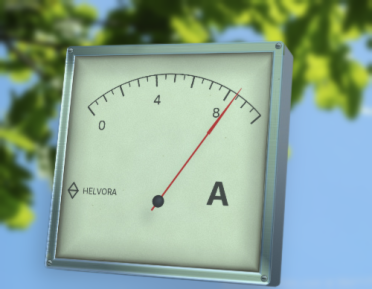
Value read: 8.5
